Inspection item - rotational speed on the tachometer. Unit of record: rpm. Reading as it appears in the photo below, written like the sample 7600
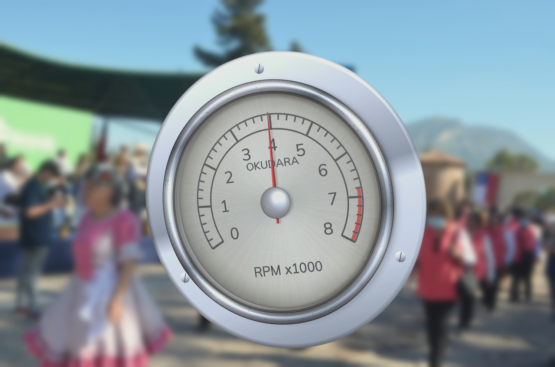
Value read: 4000
